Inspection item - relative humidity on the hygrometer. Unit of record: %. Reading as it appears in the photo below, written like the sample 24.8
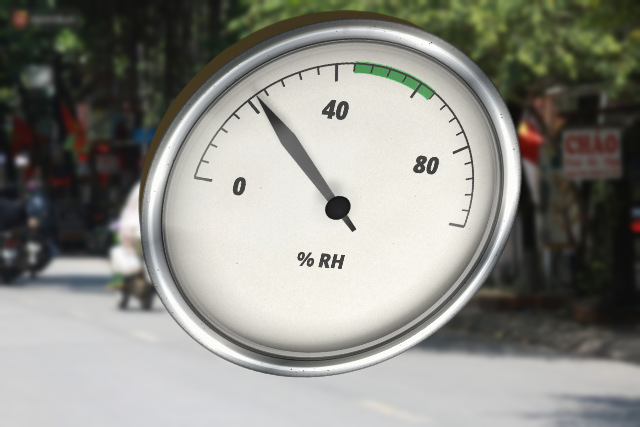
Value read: 22
